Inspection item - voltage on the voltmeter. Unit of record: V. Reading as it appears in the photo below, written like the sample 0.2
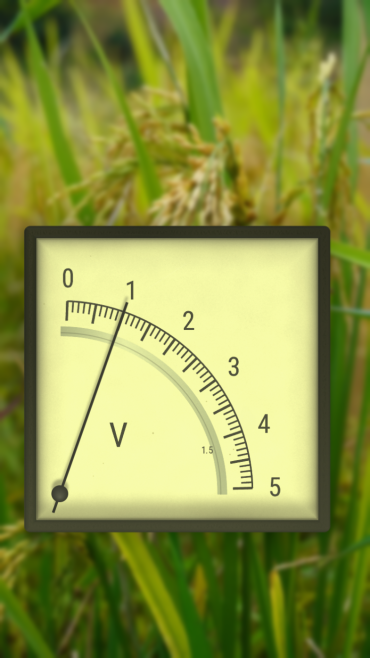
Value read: 1
